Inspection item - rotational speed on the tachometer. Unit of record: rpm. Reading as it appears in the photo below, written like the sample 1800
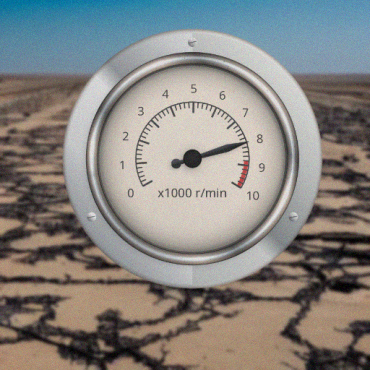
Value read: 8000
